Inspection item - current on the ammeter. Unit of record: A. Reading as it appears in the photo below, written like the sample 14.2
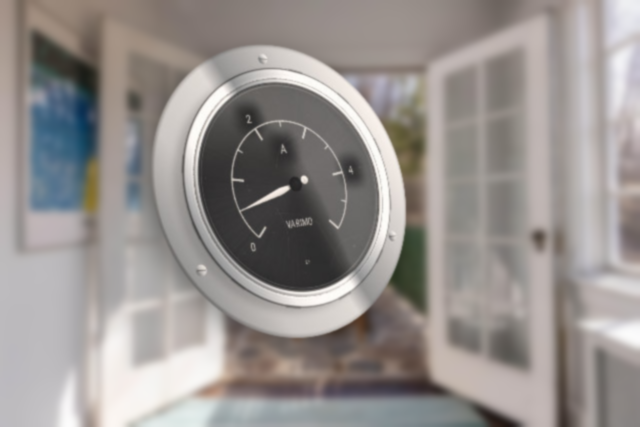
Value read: 0.5
